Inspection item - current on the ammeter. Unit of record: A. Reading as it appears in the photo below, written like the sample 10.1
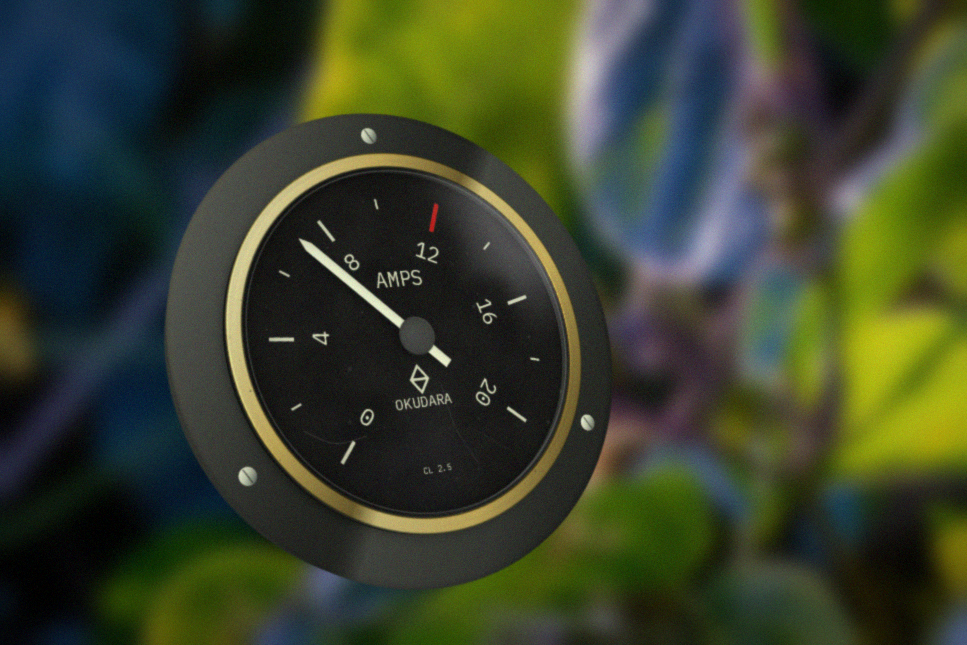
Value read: 7
